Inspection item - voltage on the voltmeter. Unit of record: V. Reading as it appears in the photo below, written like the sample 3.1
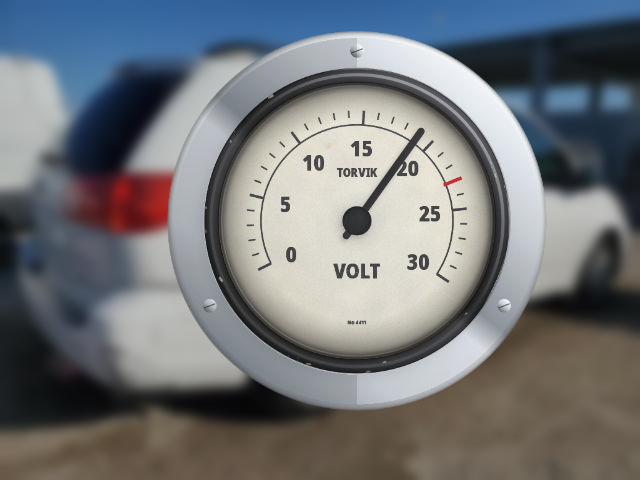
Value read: 19
